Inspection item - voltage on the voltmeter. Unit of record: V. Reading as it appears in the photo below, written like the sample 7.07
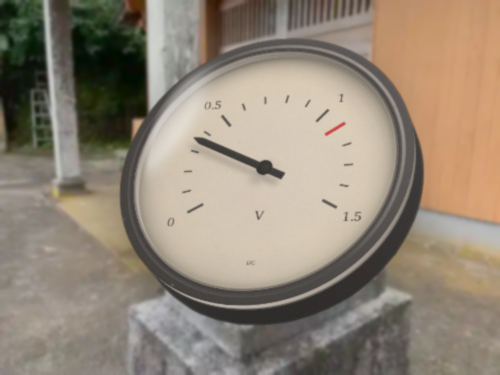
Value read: 0.35
